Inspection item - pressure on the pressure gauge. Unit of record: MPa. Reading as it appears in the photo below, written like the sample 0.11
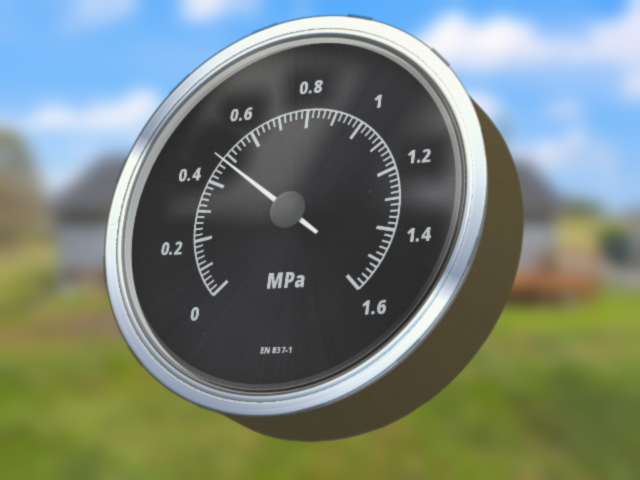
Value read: 0.48
